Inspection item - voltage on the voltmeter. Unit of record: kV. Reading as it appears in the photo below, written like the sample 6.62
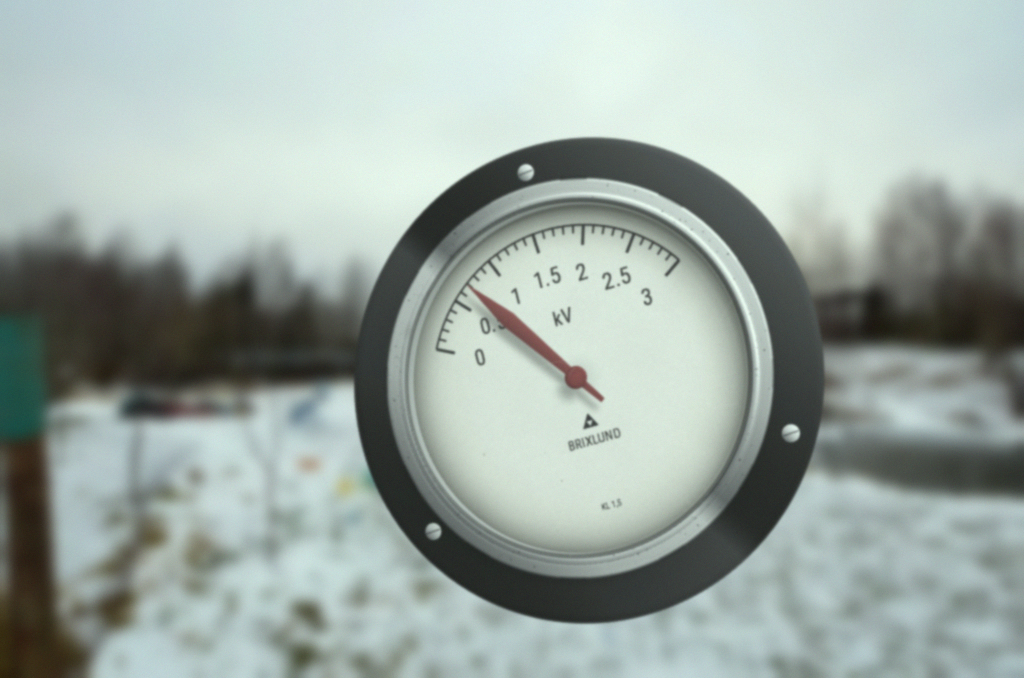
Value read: 0.7
